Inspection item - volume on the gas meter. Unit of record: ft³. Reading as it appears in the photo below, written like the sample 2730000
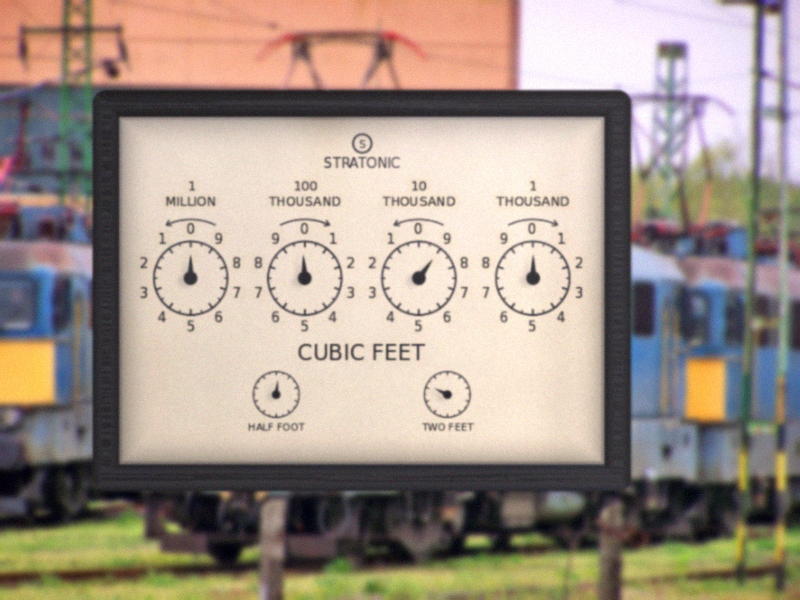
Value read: 999000
